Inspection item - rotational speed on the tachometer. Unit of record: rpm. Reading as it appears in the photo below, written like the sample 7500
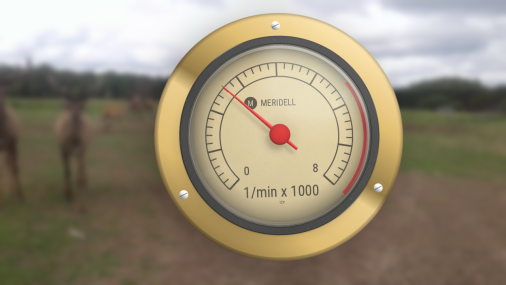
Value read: 2600
